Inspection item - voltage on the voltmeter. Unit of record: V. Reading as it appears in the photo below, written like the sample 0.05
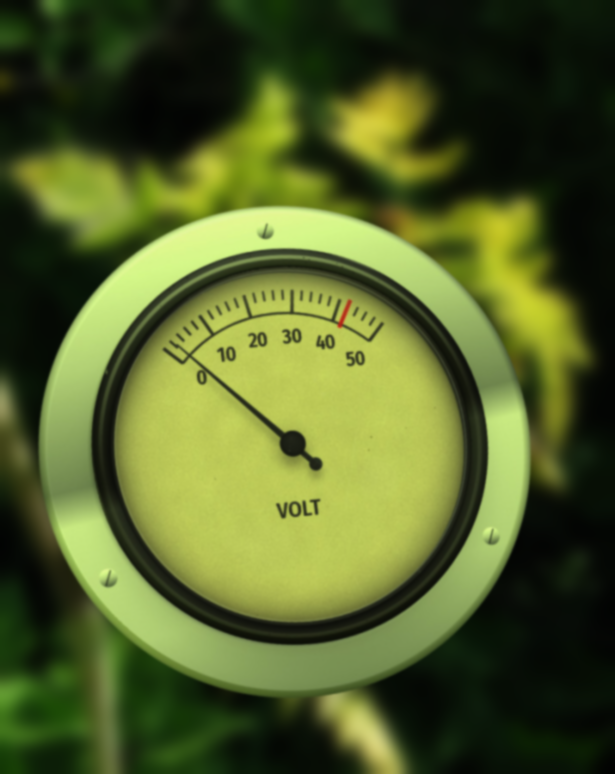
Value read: 2
